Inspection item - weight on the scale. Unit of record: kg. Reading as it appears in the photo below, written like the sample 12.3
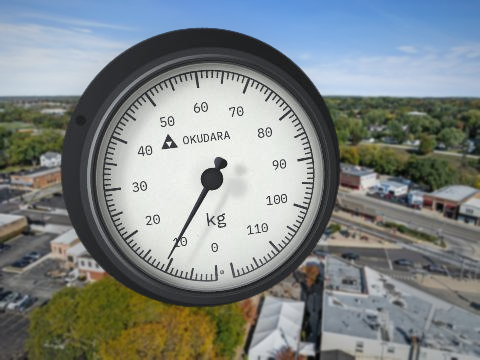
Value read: 11
